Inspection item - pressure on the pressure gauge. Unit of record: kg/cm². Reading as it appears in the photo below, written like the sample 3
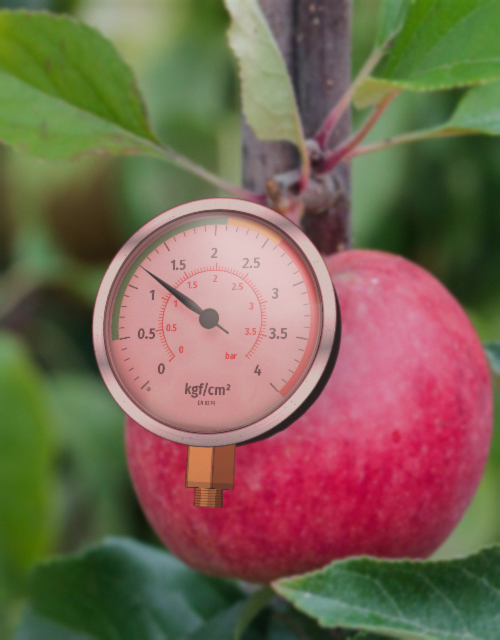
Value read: 1.2
